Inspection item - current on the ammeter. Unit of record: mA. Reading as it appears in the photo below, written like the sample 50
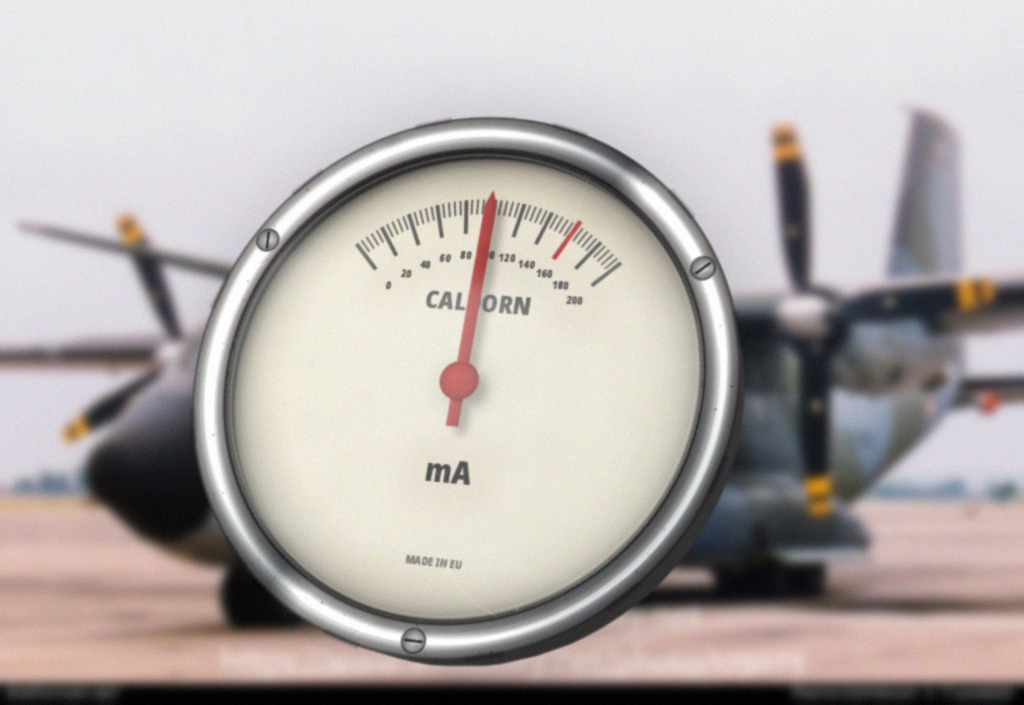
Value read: 100
